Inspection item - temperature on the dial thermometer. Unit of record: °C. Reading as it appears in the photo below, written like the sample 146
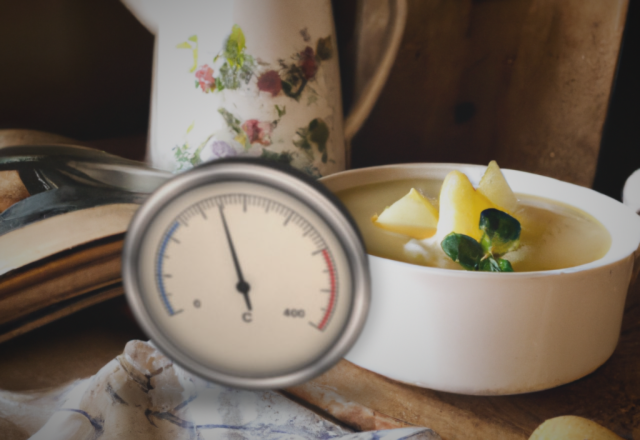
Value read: 175
